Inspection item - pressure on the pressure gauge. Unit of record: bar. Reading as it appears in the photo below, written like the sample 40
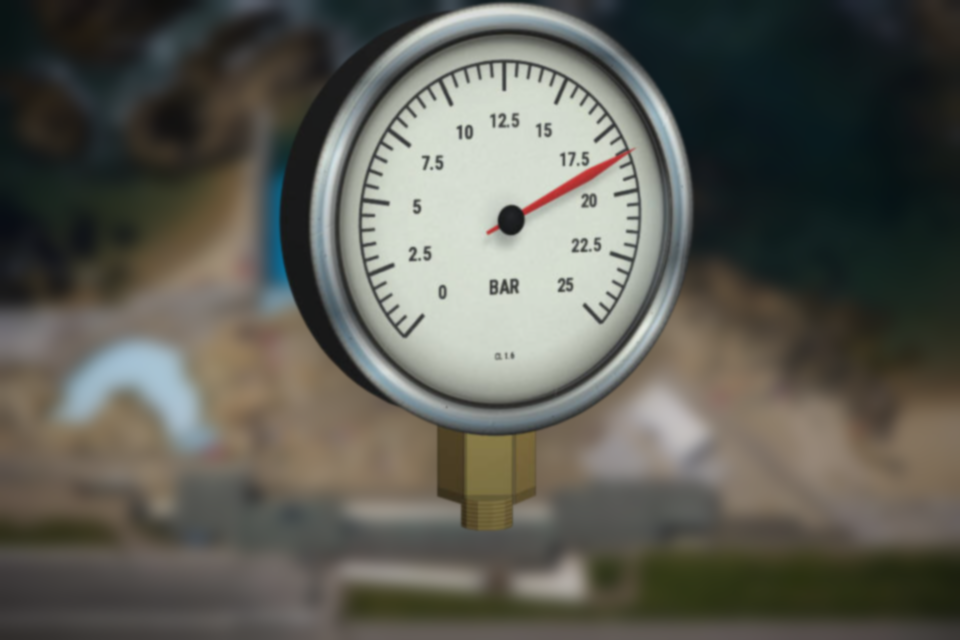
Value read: 18.5
